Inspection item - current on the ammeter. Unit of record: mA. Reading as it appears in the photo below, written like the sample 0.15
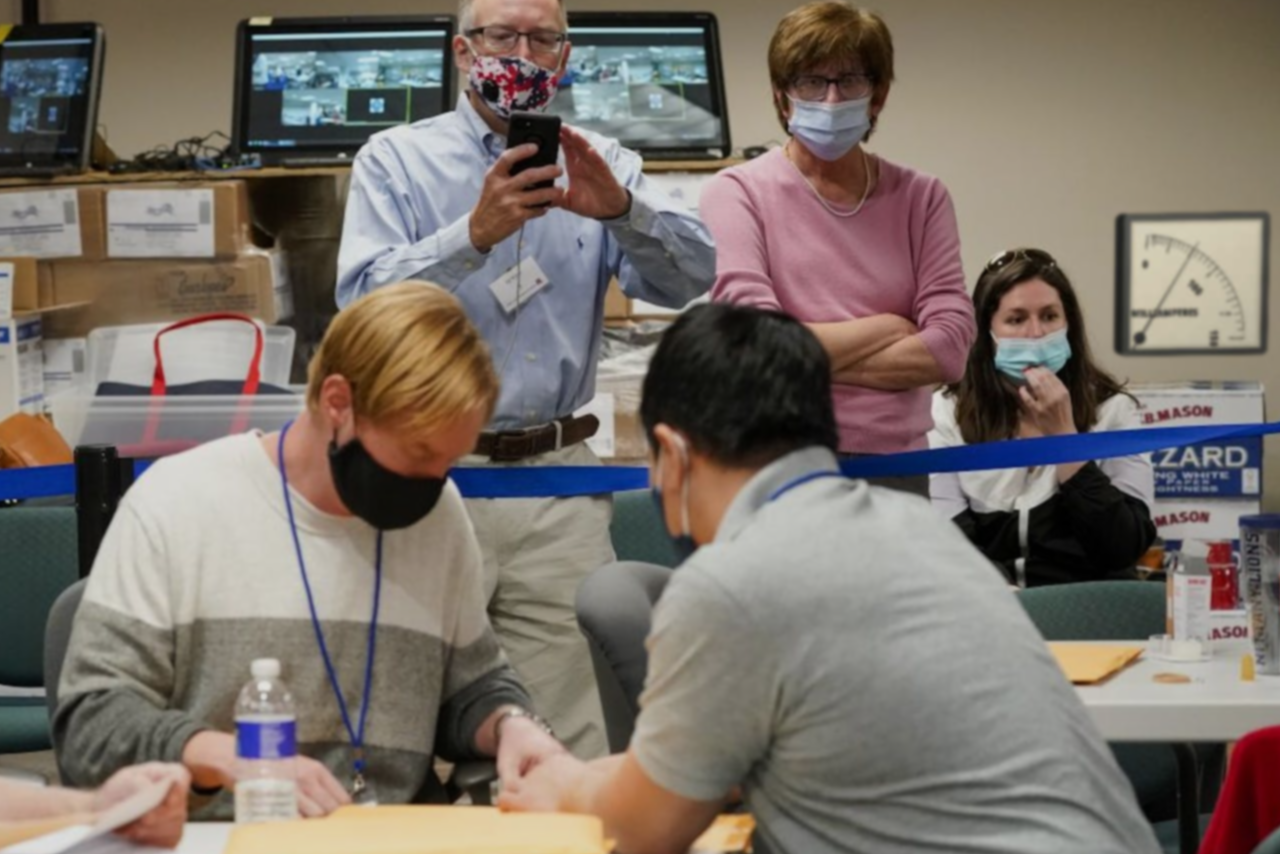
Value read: 75
